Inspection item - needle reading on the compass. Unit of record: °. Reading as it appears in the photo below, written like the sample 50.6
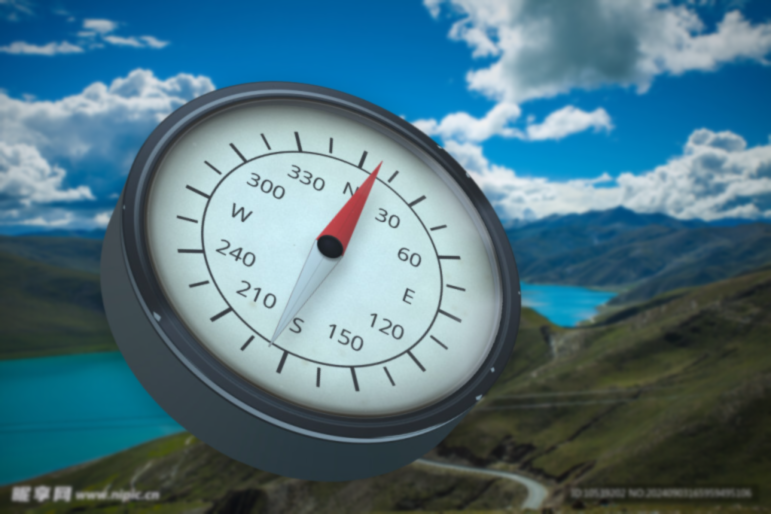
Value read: 7.5
